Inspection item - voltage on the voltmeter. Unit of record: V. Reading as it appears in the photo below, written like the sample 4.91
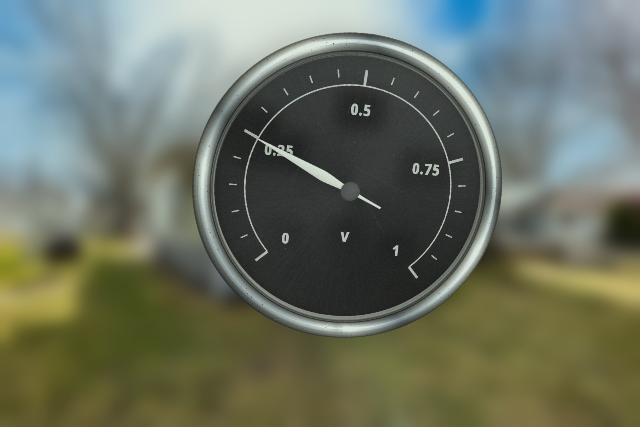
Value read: 0.25
